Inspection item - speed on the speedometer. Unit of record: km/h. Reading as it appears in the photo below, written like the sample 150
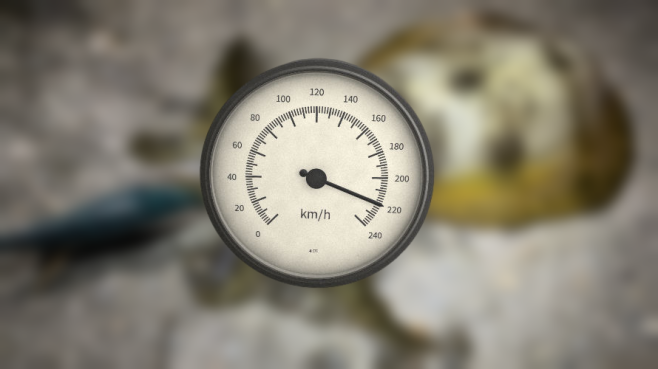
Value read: 220
